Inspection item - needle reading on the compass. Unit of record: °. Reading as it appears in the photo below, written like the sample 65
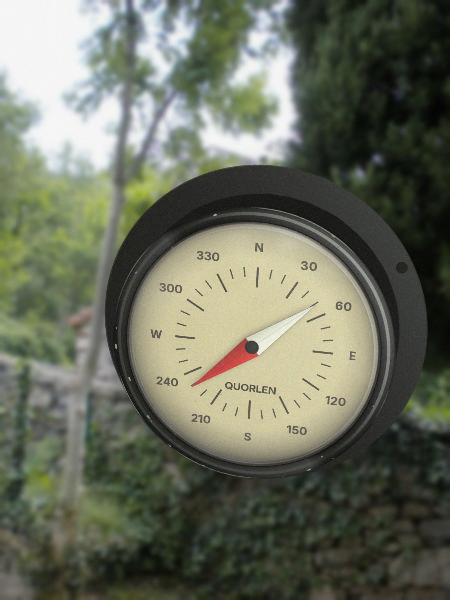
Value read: 230
